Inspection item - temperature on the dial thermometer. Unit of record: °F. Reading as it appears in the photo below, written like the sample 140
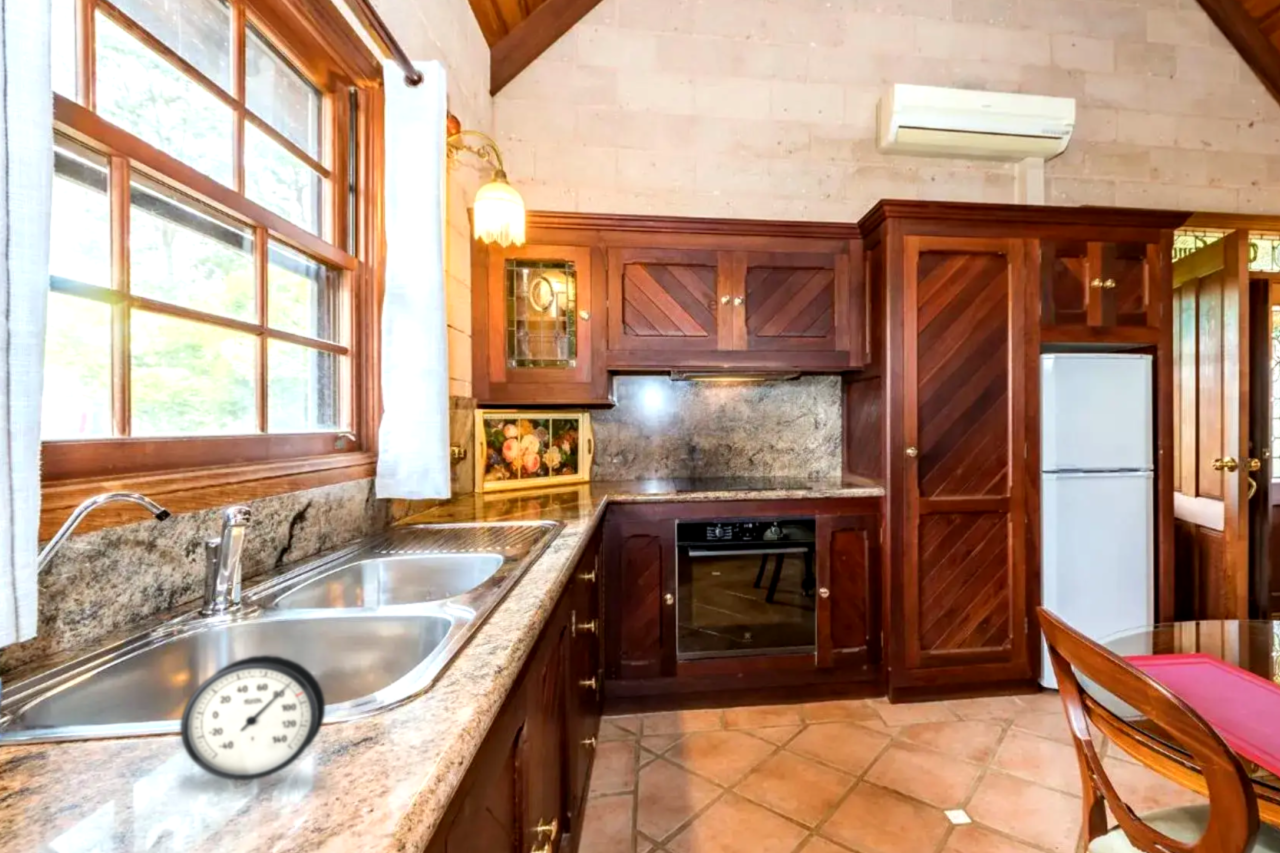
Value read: 80
